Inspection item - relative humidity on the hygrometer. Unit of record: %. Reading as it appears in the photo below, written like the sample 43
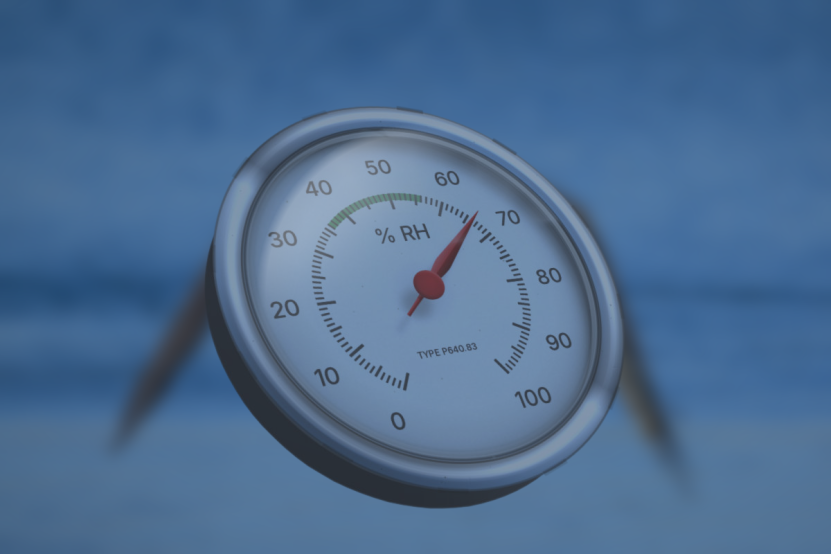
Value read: 66
